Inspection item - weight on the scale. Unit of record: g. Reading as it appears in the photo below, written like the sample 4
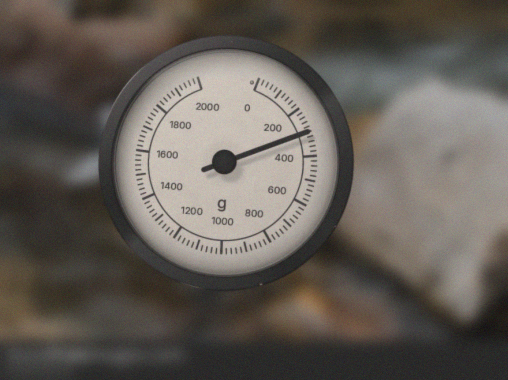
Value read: 300
